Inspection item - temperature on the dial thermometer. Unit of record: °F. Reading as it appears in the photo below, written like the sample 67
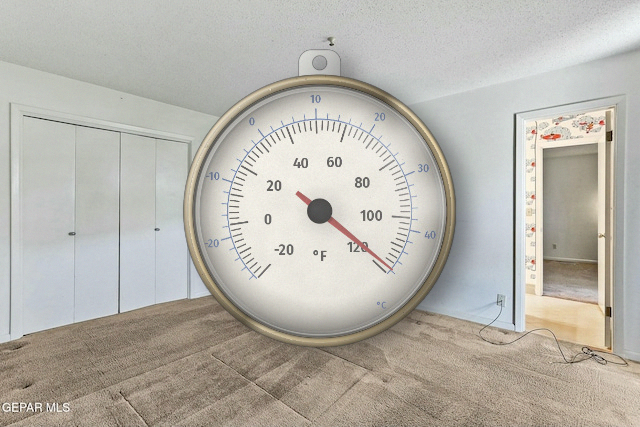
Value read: 118
